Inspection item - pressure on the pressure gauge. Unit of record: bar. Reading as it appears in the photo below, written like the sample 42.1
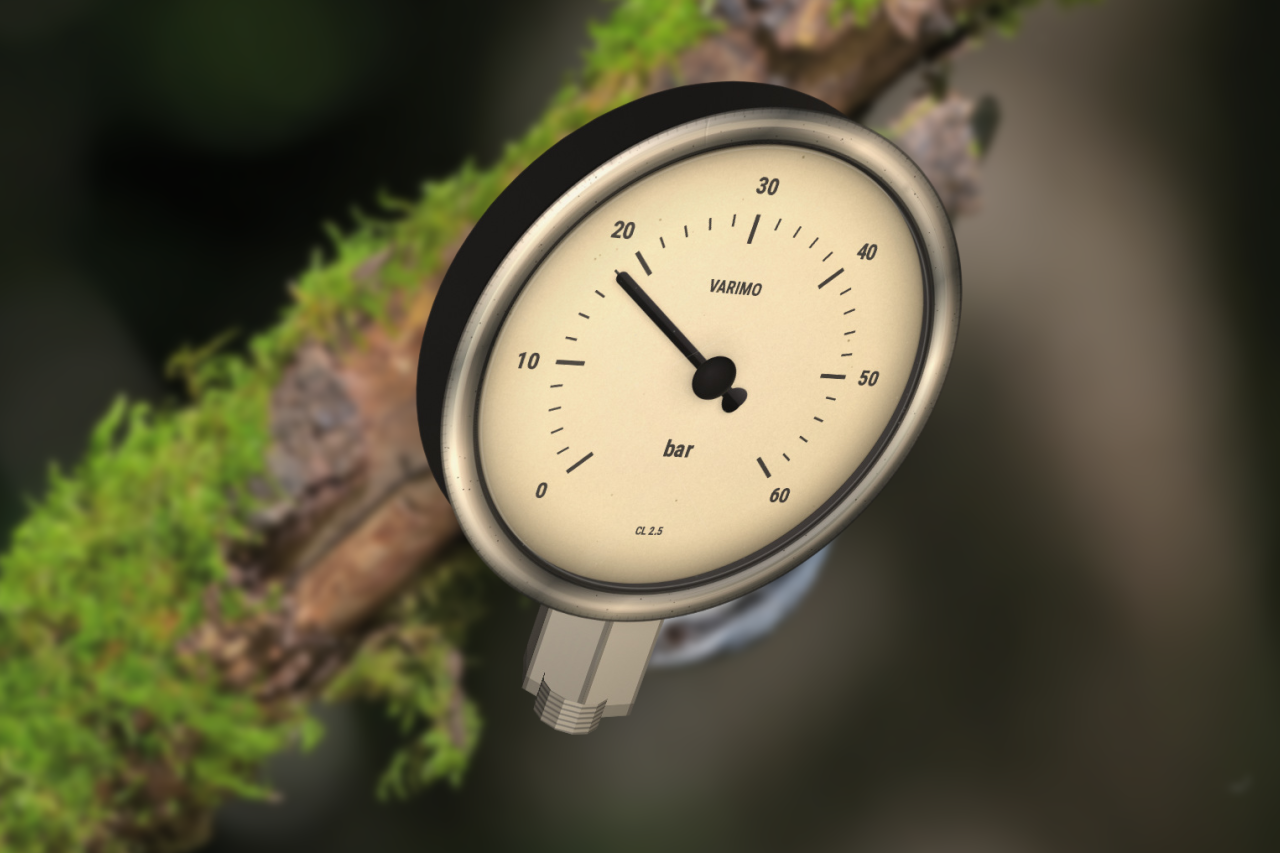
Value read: 18
